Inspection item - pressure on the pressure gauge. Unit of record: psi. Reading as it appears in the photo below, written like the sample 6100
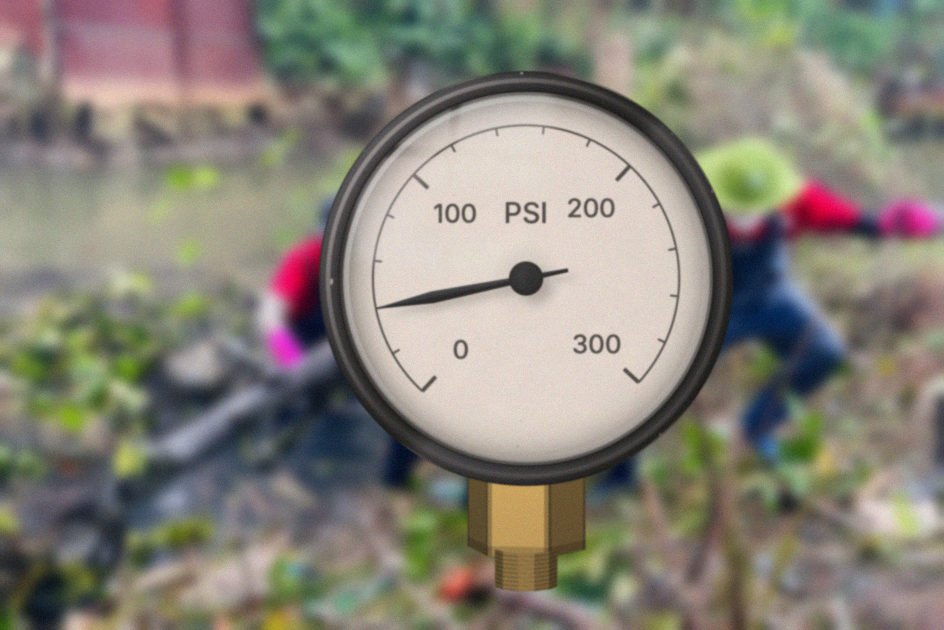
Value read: 40
